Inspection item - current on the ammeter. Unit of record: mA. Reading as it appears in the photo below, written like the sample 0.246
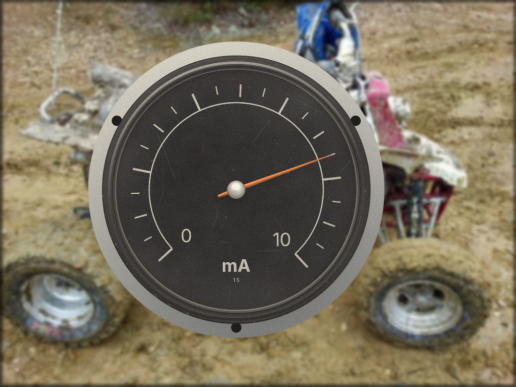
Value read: 7.5
